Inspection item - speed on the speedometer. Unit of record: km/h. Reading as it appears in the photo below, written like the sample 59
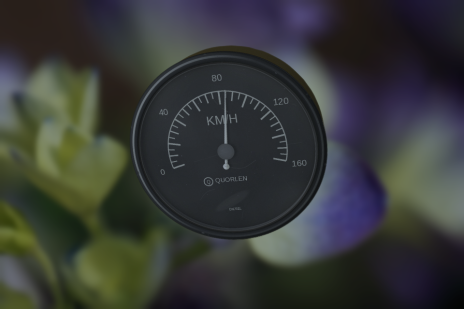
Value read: 85
